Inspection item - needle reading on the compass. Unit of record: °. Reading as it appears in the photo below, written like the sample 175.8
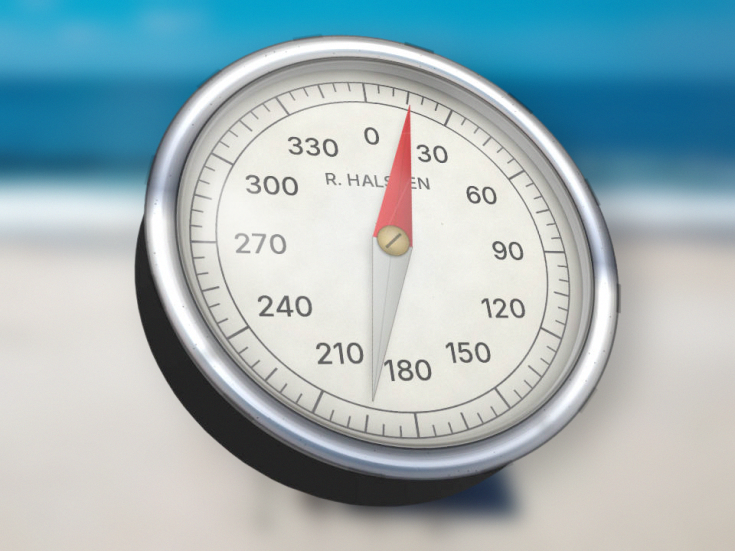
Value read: 15
